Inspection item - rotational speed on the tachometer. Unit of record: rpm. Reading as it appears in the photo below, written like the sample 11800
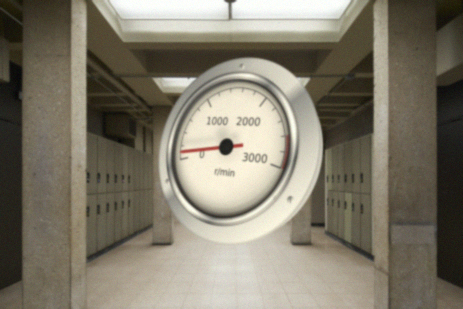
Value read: 100
